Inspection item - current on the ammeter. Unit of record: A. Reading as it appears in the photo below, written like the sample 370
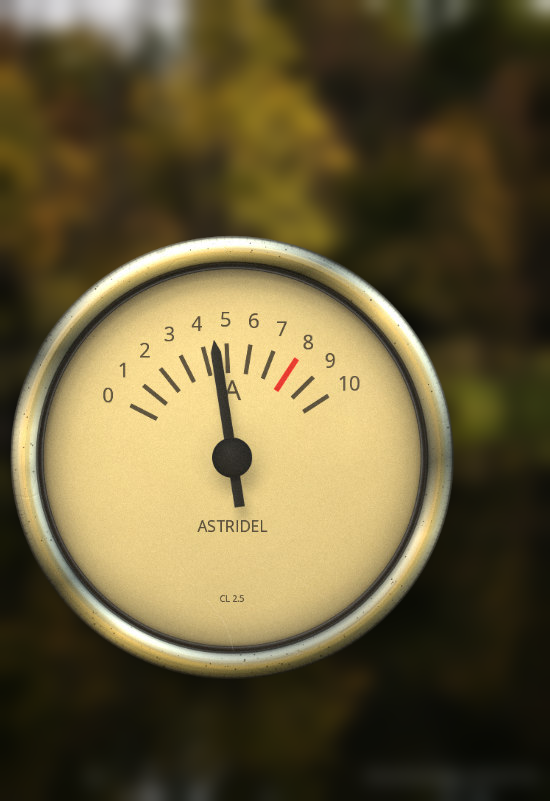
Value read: 4.5
